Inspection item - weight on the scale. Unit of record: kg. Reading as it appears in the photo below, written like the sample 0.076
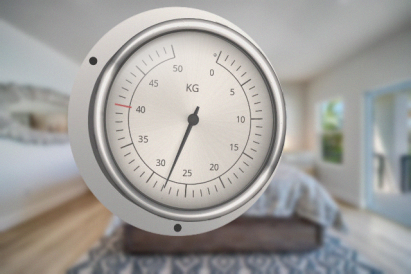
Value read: 28
